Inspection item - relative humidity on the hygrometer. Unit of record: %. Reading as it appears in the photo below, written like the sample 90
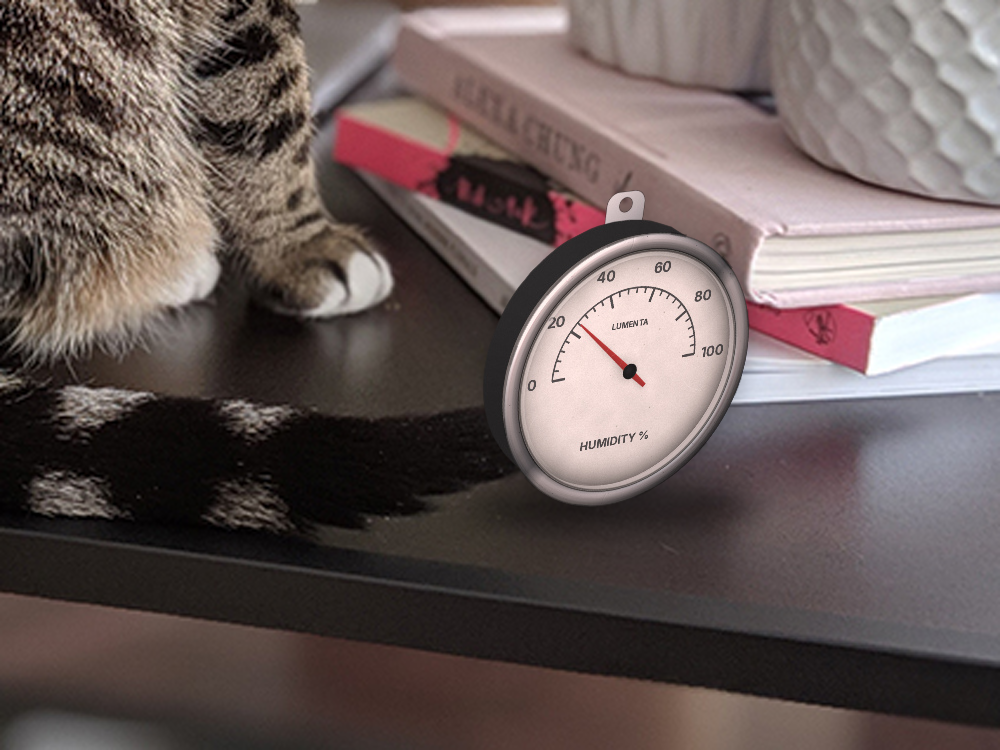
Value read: 24
